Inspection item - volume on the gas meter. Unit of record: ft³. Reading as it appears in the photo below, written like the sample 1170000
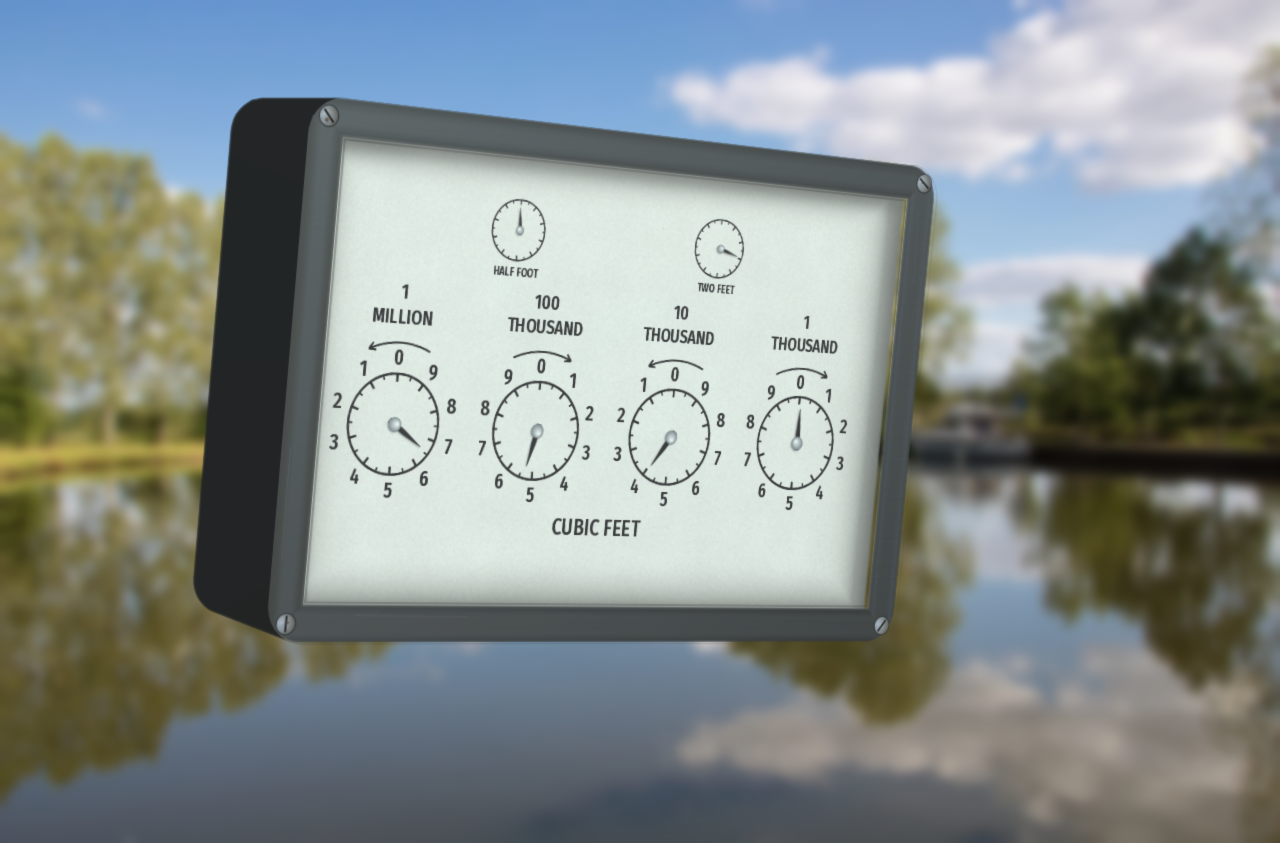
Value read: 654000
